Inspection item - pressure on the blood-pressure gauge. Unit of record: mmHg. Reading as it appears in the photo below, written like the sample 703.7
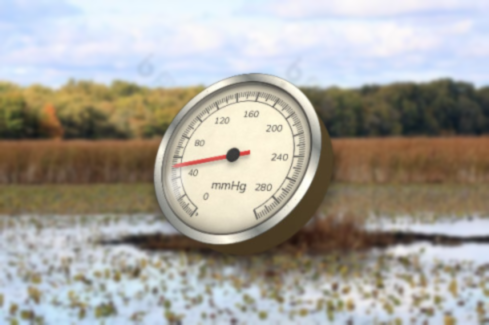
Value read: 50
